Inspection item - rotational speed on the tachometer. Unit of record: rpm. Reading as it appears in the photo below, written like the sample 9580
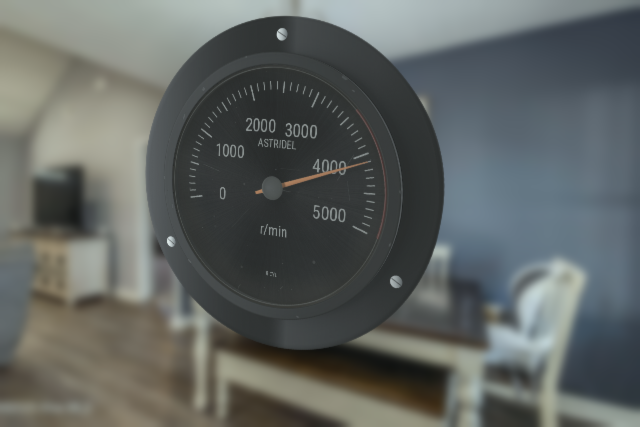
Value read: 4100
